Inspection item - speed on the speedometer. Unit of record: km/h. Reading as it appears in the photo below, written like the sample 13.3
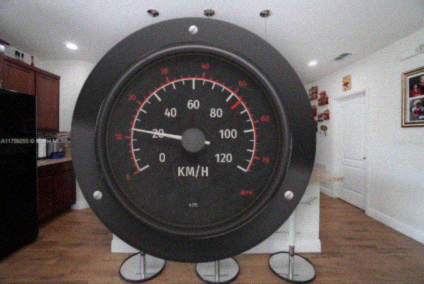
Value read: 20
